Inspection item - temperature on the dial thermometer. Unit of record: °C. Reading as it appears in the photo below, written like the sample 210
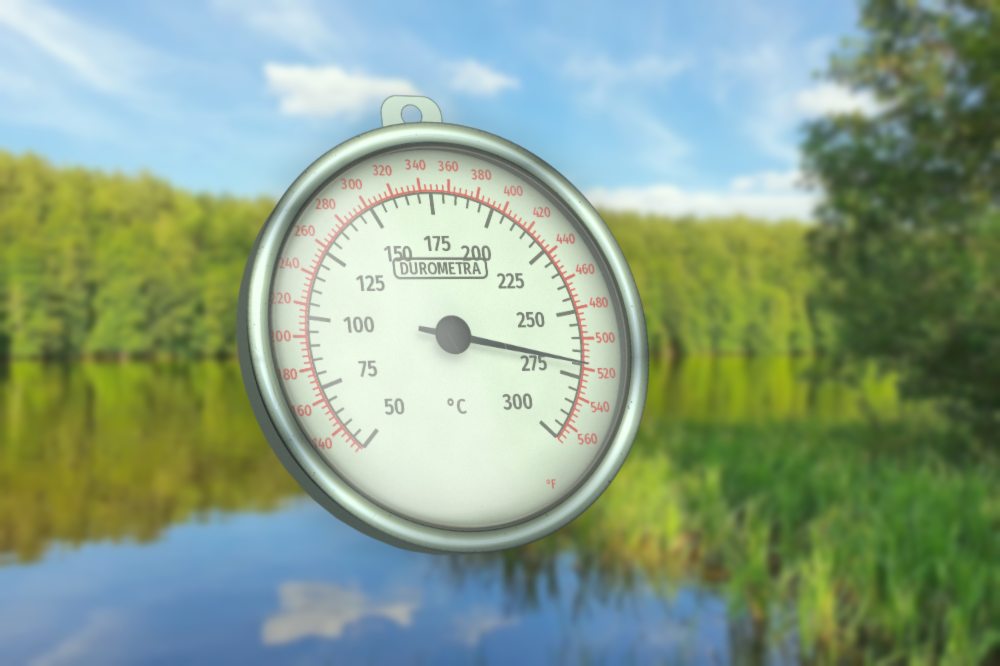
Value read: 270
